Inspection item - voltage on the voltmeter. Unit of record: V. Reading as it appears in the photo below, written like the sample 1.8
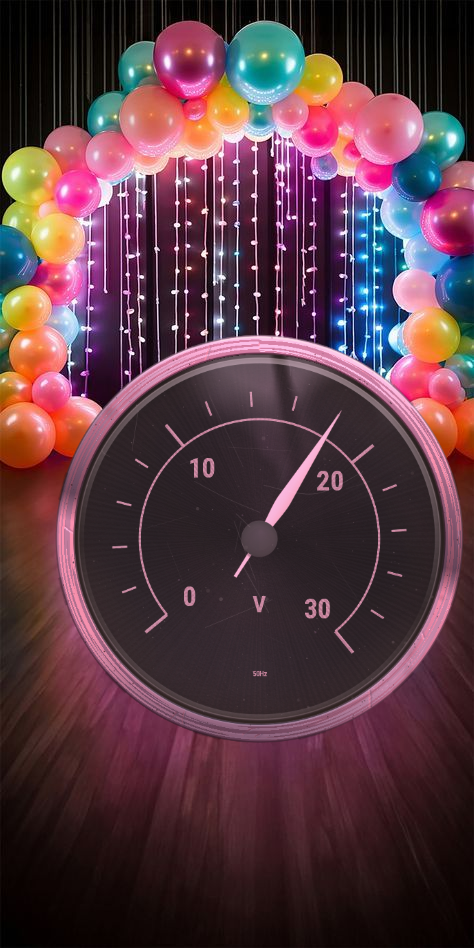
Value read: 18
